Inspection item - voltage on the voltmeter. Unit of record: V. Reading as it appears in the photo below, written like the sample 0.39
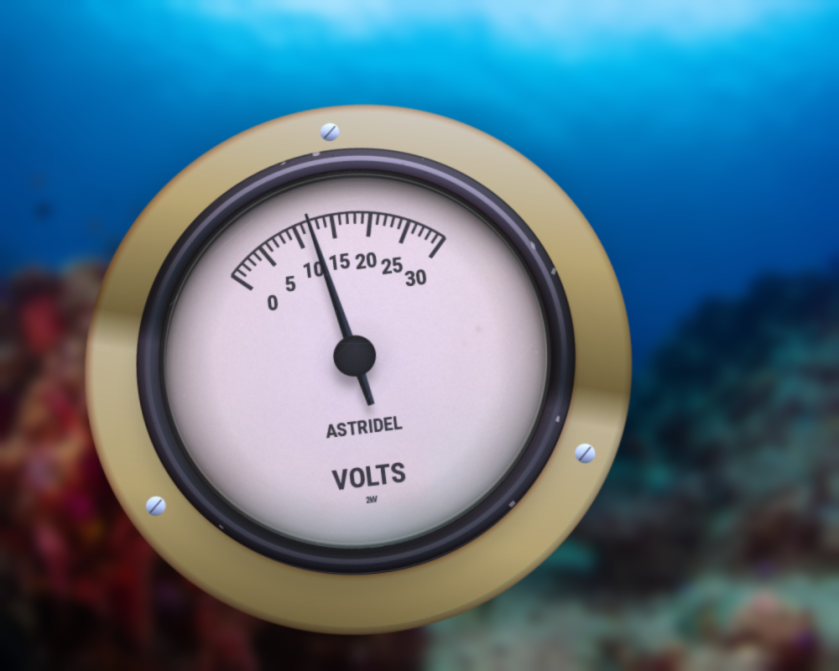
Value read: 12
